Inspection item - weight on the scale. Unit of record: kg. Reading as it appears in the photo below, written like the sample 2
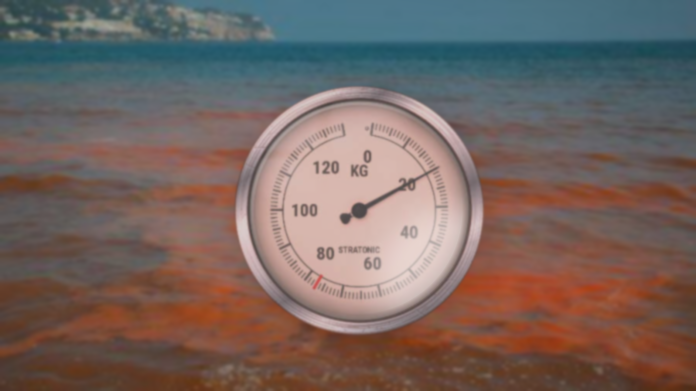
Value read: 20
